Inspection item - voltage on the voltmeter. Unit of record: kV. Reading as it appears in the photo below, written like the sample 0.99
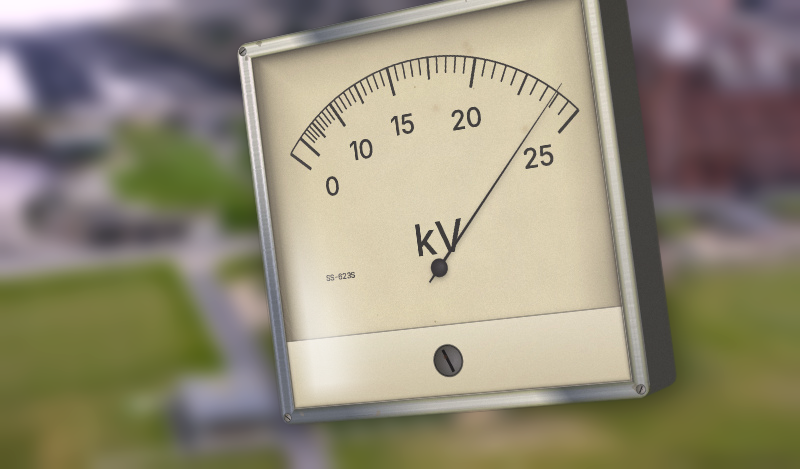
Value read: 24
